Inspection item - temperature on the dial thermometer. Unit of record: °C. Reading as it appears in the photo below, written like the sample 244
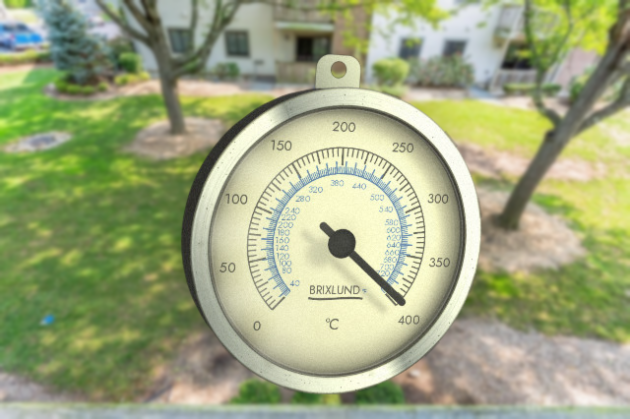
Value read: 395
